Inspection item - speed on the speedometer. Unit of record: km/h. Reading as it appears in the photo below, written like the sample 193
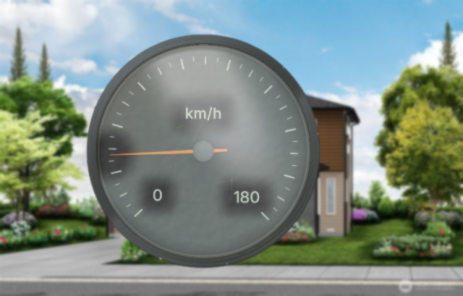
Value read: 27.5
